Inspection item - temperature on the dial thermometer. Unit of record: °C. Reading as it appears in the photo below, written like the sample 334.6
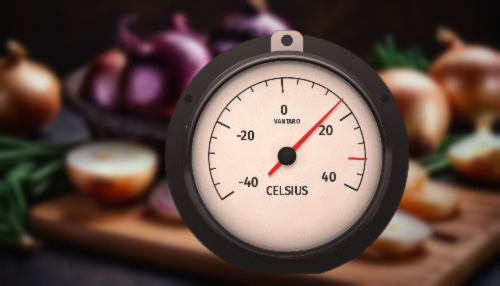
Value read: 16
